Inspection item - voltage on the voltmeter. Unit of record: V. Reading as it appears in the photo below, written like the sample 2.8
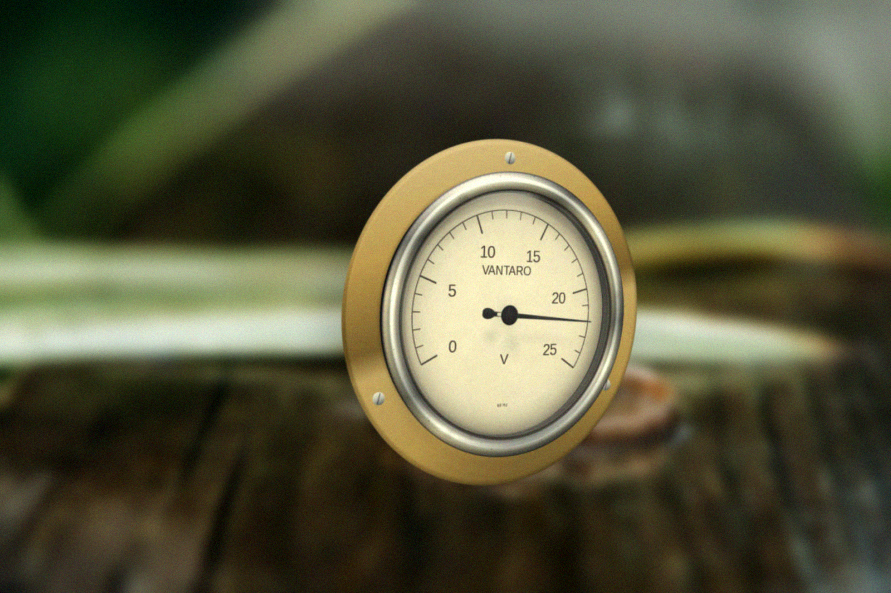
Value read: 22
